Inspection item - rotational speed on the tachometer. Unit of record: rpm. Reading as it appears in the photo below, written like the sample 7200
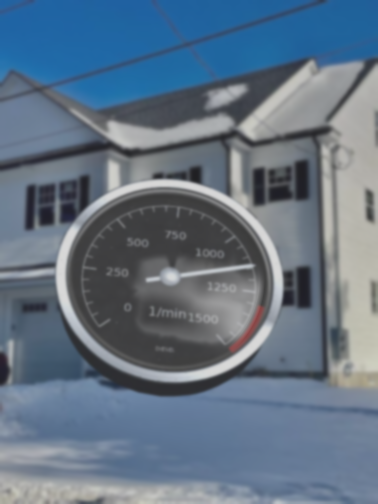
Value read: 1150
